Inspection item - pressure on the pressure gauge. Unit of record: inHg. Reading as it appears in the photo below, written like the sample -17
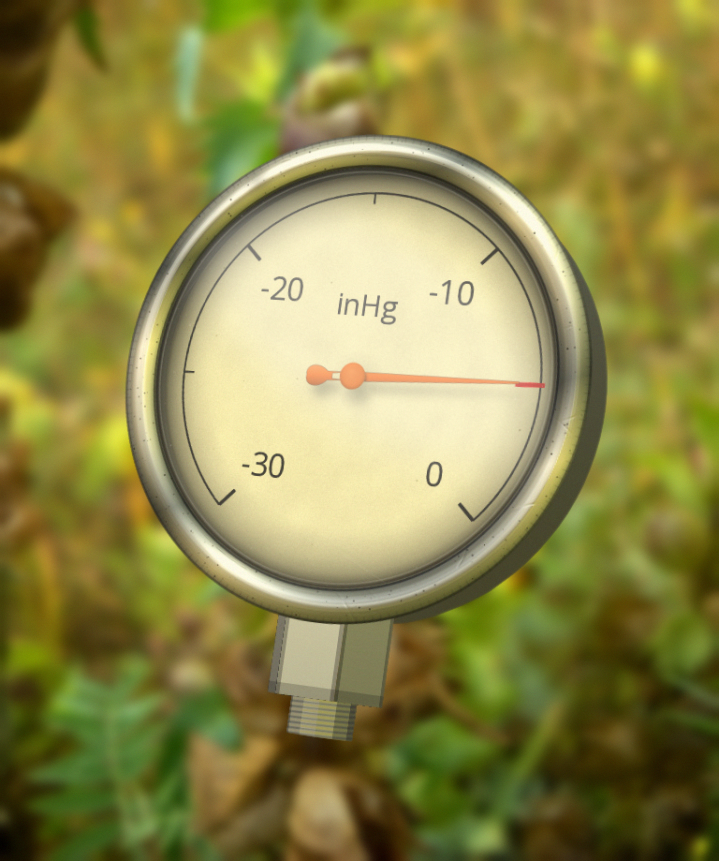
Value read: -5
